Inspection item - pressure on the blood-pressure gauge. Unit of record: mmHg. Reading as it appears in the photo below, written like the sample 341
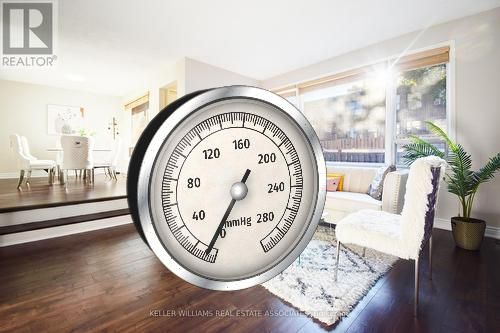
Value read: 10
